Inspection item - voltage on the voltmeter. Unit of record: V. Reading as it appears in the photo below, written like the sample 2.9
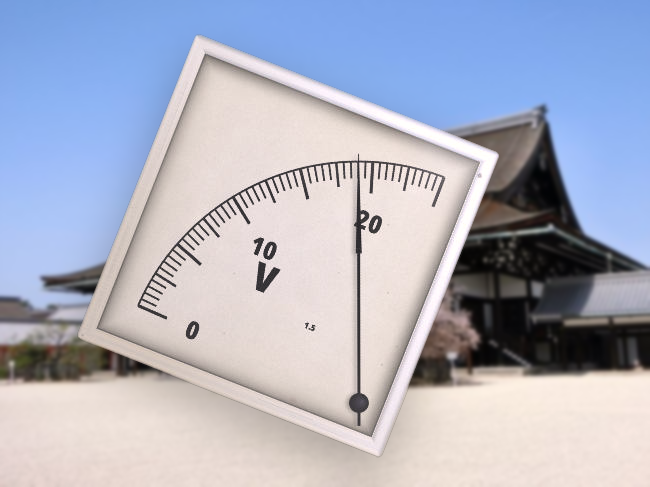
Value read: 19
